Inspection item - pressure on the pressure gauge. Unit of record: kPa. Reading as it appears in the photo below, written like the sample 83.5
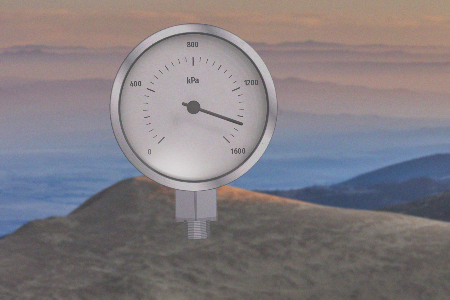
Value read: 1450
